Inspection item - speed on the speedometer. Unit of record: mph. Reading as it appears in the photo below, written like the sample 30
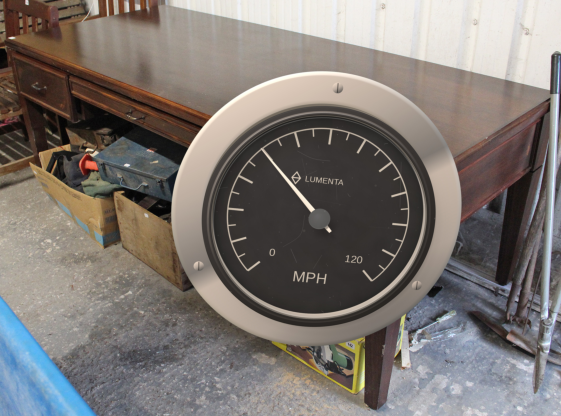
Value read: 40
